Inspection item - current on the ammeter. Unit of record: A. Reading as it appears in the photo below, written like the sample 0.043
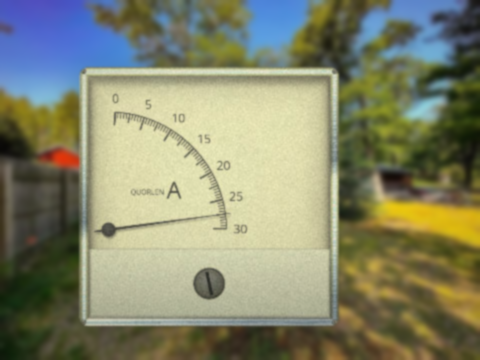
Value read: 27.5
